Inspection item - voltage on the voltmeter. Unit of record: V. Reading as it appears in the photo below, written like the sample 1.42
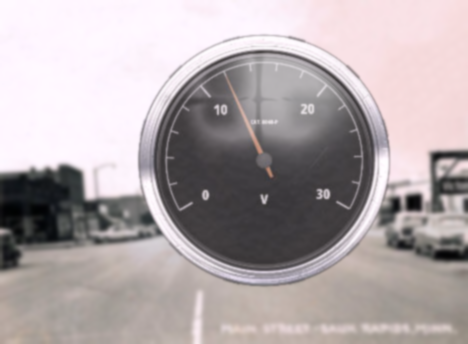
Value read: 12
